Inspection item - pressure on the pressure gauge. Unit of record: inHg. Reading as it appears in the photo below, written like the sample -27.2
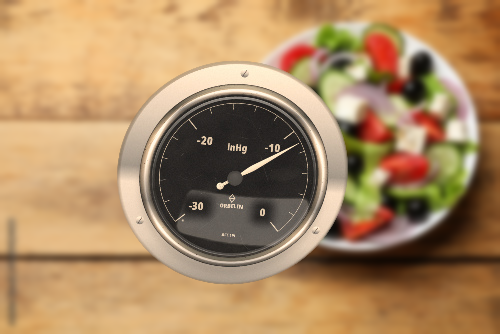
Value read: -9
